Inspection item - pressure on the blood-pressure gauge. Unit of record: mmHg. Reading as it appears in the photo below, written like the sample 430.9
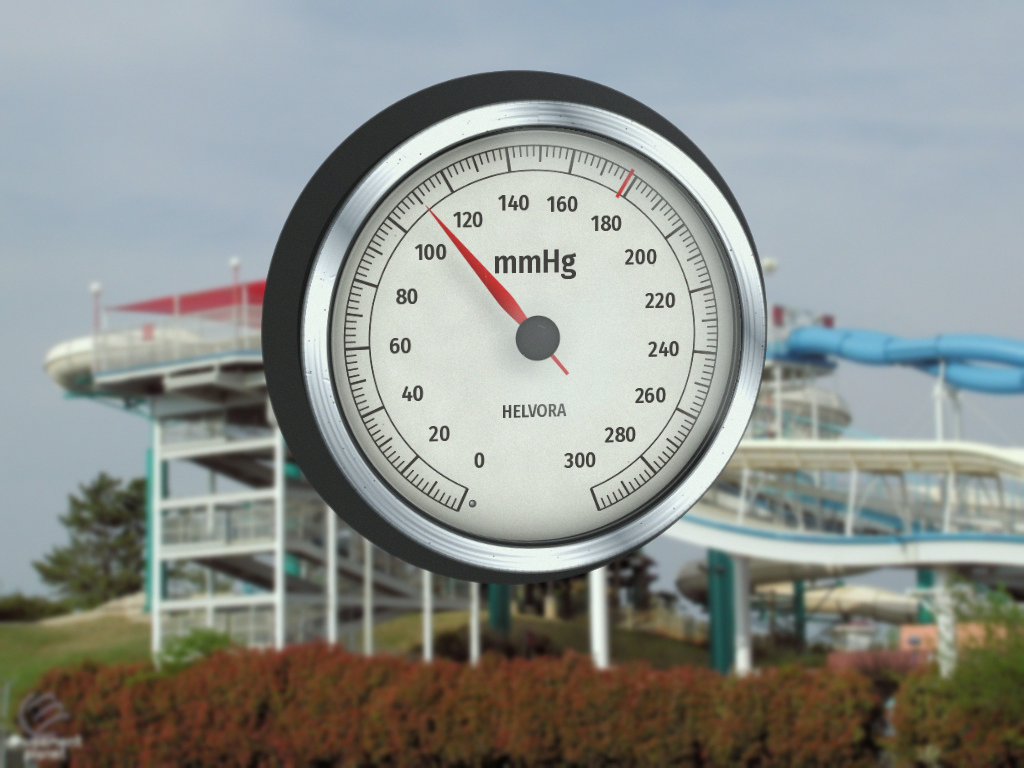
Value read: 110
